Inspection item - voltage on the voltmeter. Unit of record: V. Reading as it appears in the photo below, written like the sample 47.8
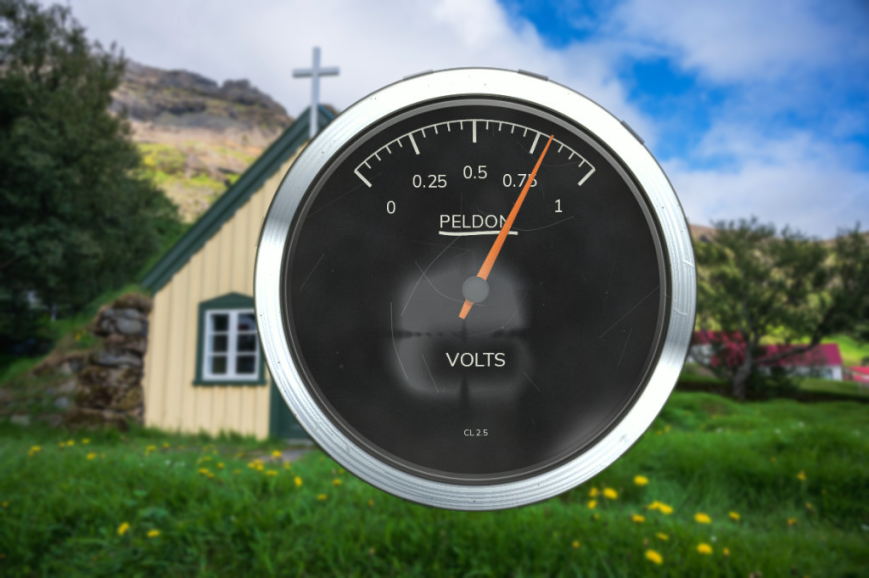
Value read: 0.8
